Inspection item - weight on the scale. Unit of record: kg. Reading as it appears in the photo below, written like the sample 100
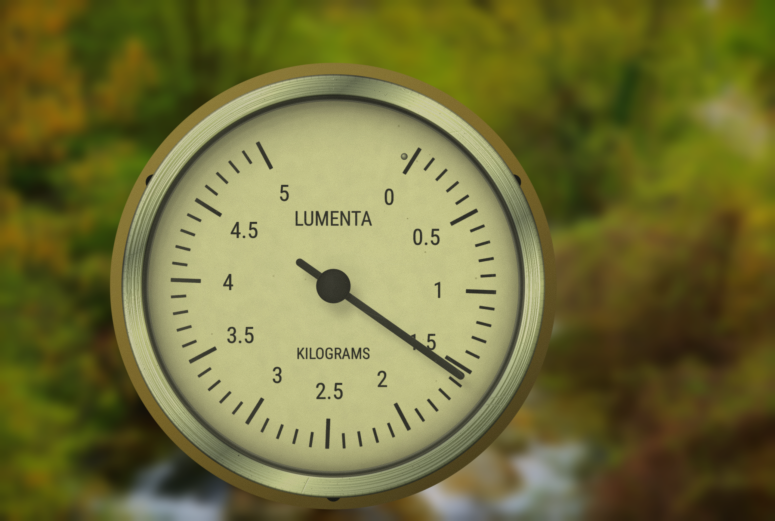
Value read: 1.55
